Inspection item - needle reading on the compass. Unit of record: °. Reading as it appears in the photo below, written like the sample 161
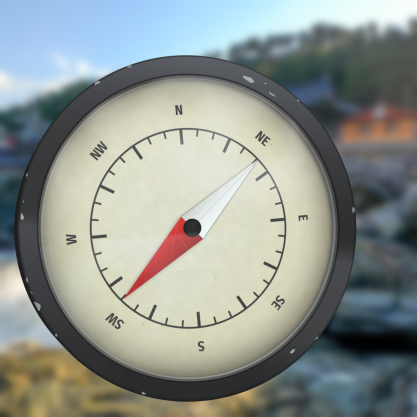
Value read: 230
